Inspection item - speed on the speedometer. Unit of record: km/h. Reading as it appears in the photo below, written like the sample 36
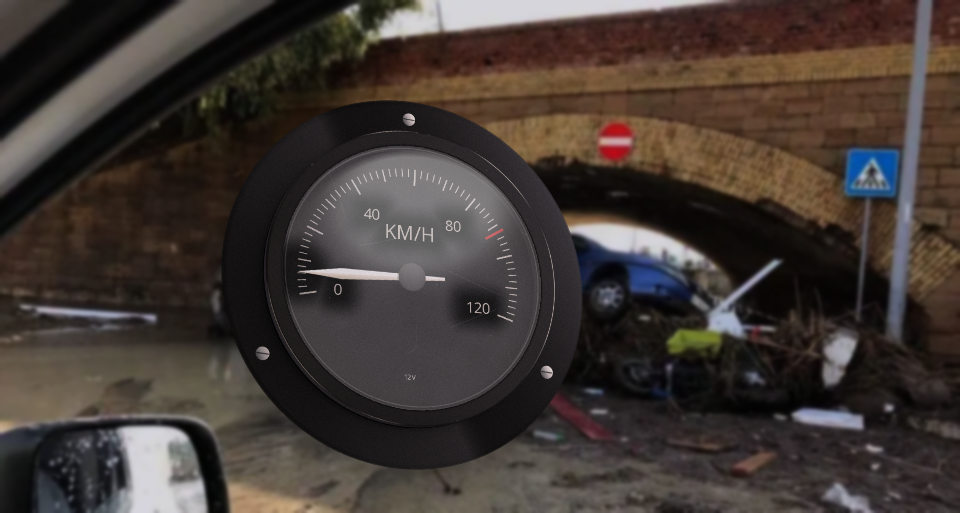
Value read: 6
